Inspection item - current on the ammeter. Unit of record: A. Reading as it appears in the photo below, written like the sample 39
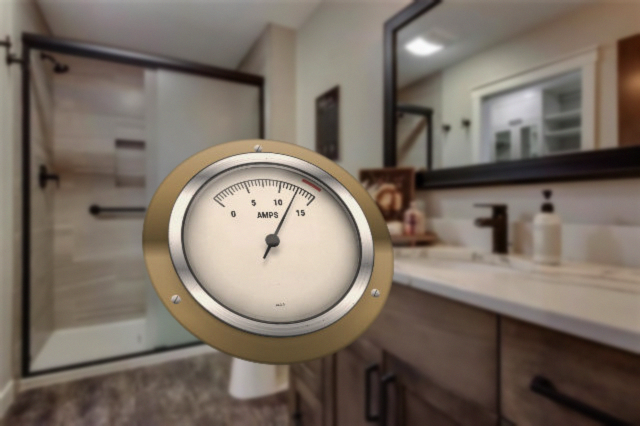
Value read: 12.5
